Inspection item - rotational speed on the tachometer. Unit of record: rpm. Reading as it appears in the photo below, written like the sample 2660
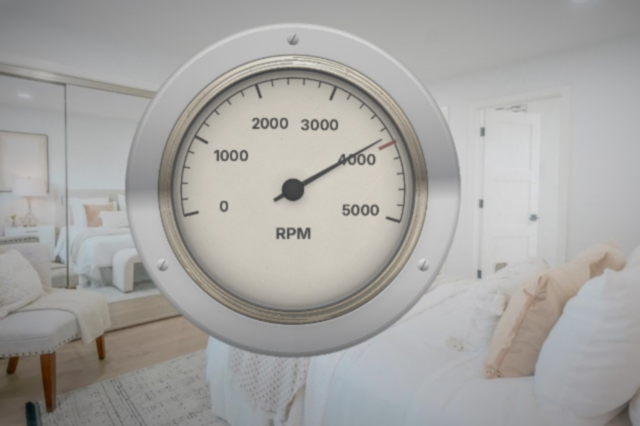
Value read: 3900
